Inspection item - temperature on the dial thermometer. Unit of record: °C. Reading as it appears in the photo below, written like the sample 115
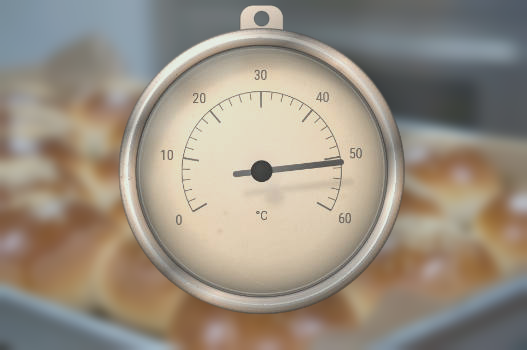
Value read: 51
